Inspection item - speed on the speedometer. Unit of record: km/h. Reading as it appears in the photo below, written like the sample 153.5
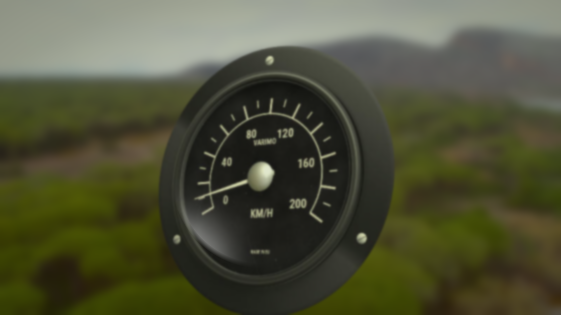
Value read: 10
